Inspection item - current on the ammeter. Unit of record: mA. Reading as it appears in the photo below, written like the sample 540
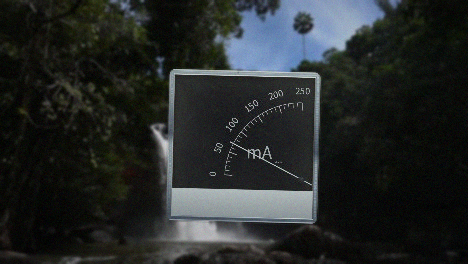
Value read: 70
